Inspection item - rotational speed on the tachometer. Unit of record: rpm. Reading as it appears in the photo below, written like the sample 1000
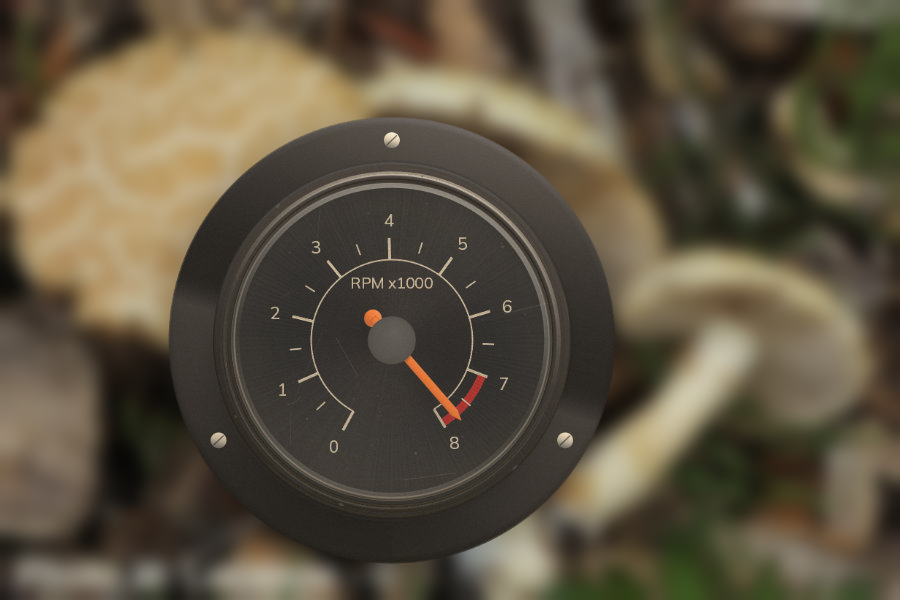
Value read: 7750
